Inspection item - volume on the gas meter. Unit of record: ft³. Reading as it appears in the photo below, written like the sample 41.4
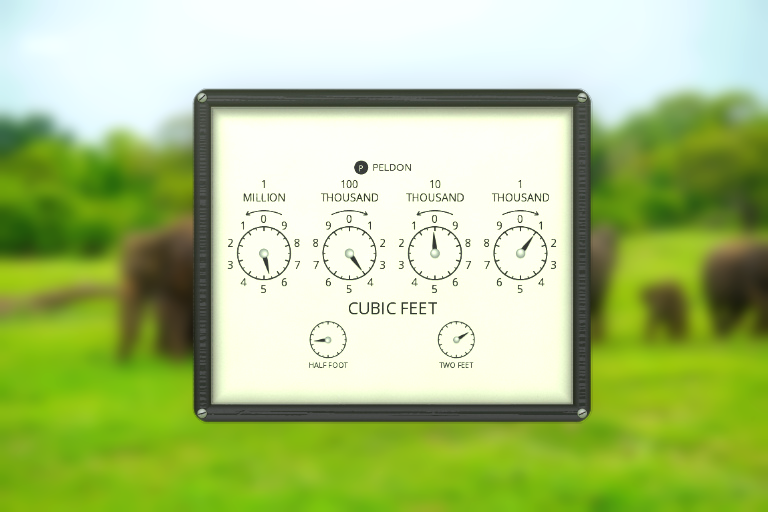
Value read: 540100
